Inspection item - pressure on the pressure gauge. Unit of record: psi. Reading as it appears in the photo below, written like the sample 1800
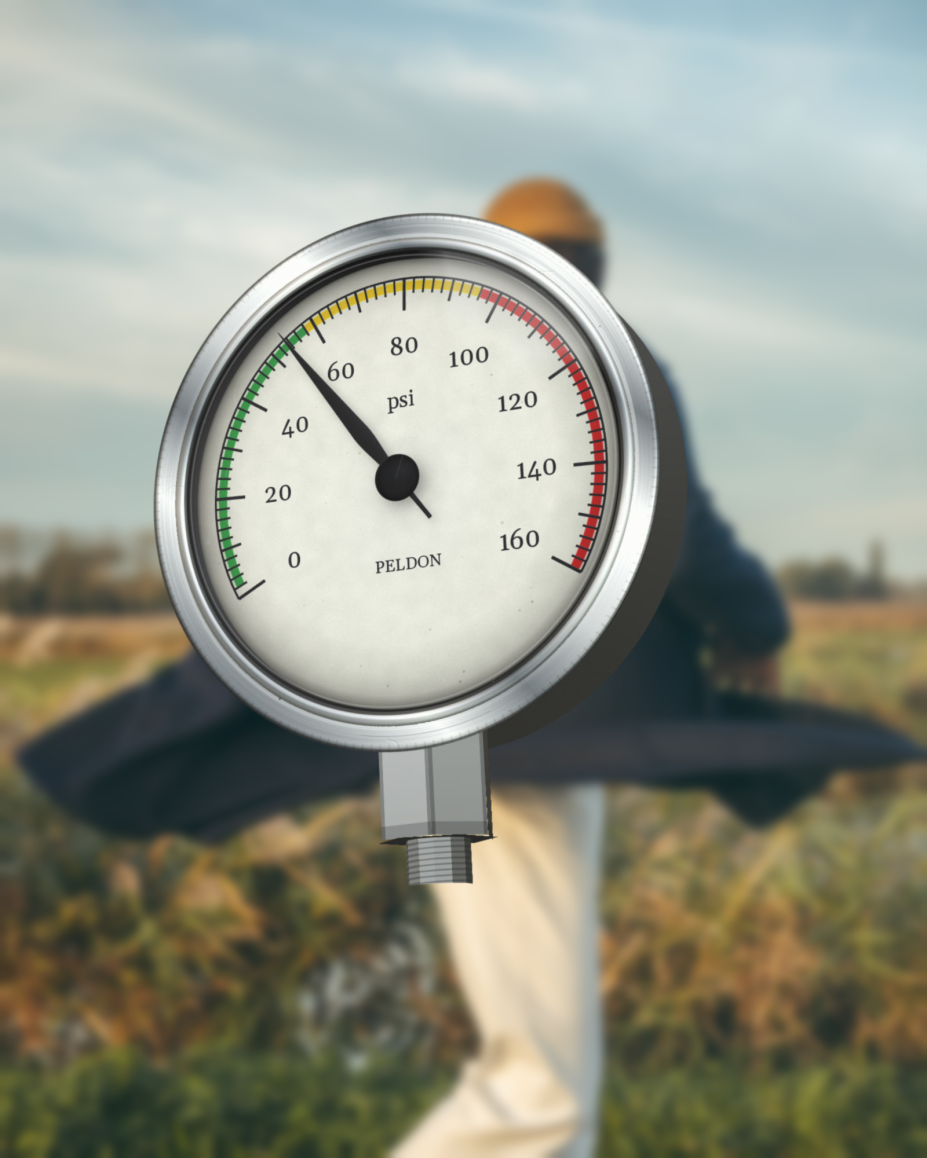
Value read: 54
